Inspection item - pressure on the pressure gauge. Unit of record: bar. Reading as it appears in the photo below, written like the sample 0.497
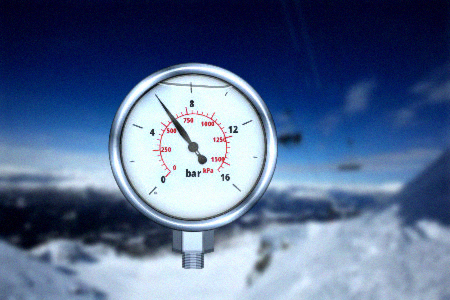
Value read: 6
